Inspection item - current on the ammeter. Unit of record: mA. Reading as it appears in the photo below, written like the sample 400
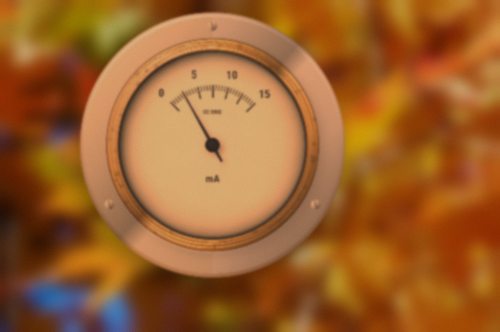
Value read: 2.5
